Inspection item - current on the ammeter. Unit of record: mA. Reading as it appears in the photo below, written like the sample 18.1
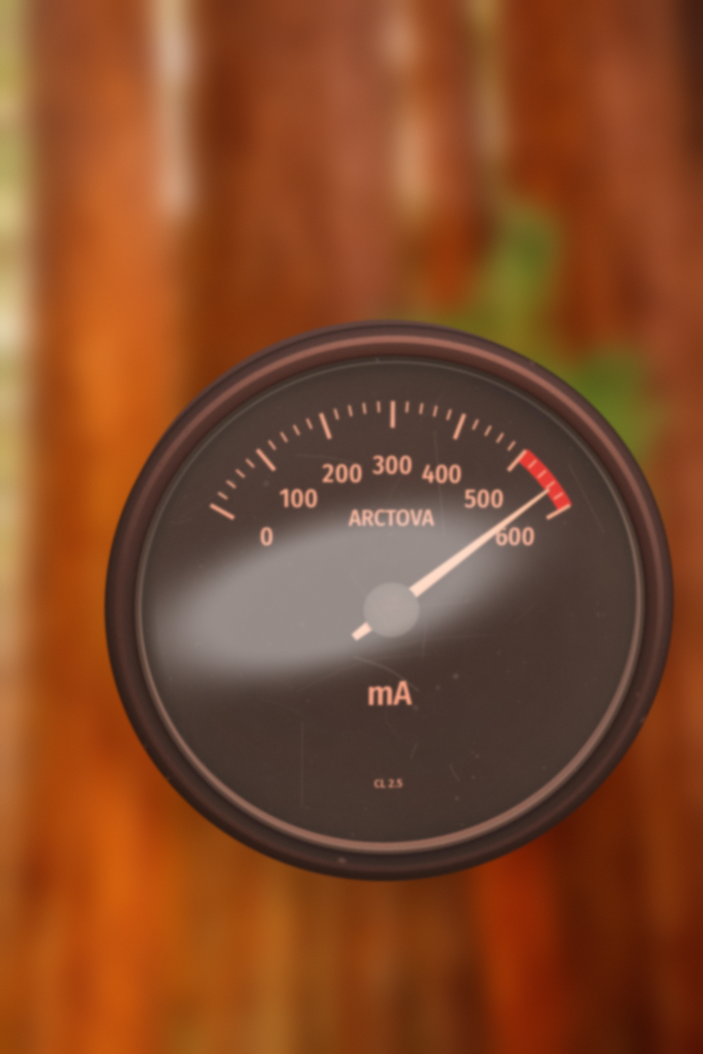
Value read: 560
